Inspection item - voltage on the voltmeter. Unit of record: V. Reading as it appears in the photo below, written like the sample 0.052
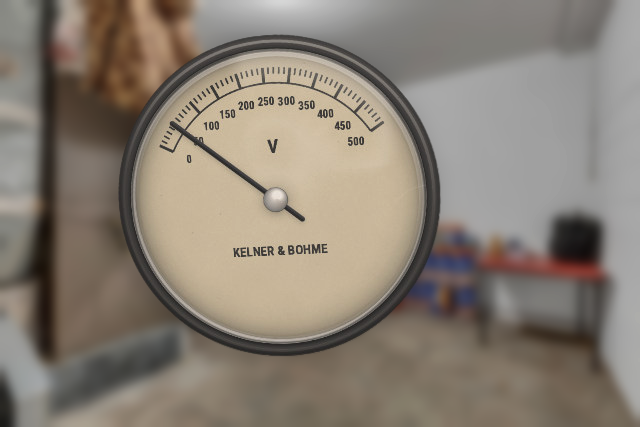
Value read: 50
